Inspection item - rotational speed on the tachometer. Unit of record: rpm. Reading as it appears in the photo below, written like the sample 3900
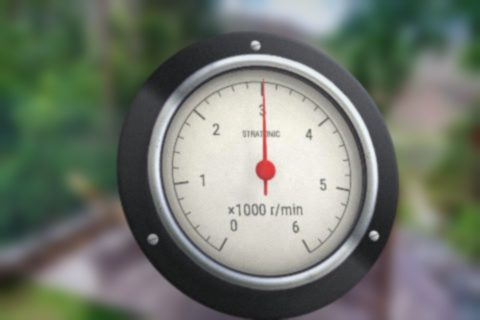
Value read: 3000
